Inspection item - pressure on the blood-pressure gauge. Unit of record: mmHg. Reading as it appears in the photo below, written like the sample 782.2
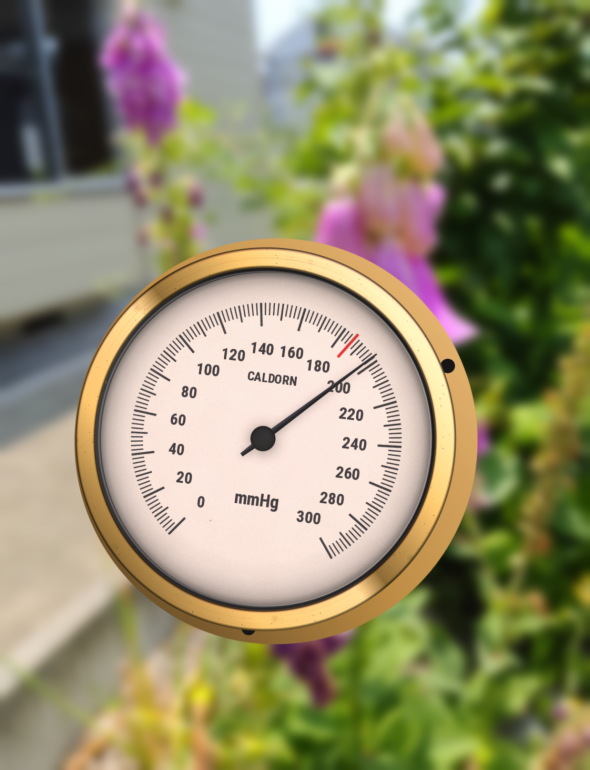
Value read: 198
